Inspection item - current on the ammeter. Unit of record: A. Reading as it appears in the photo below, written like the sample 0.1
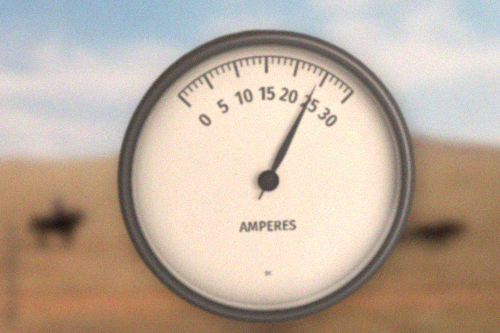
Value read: 24
